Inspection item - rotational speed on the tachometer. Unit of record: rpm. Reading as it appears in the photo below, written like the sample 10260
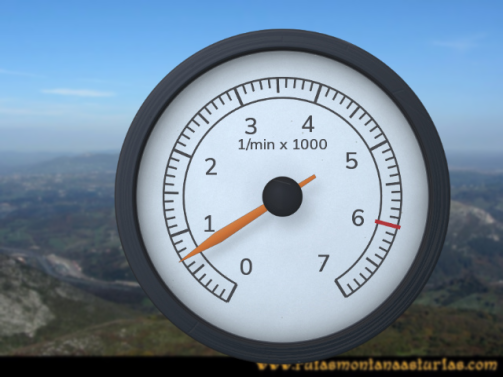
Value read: 700
